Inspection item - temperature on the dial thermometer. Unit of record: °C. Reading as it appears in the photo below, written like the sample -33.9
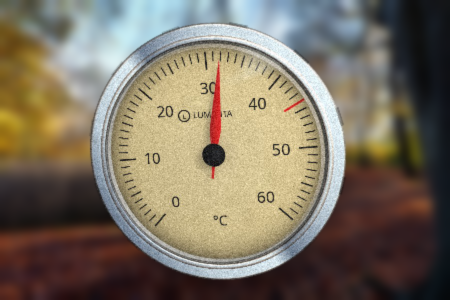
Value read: 32
